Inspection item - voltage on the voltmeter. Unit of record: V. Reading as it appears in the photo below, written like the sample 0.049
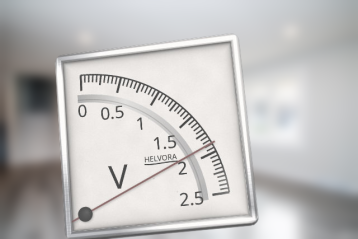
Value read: 1.9
